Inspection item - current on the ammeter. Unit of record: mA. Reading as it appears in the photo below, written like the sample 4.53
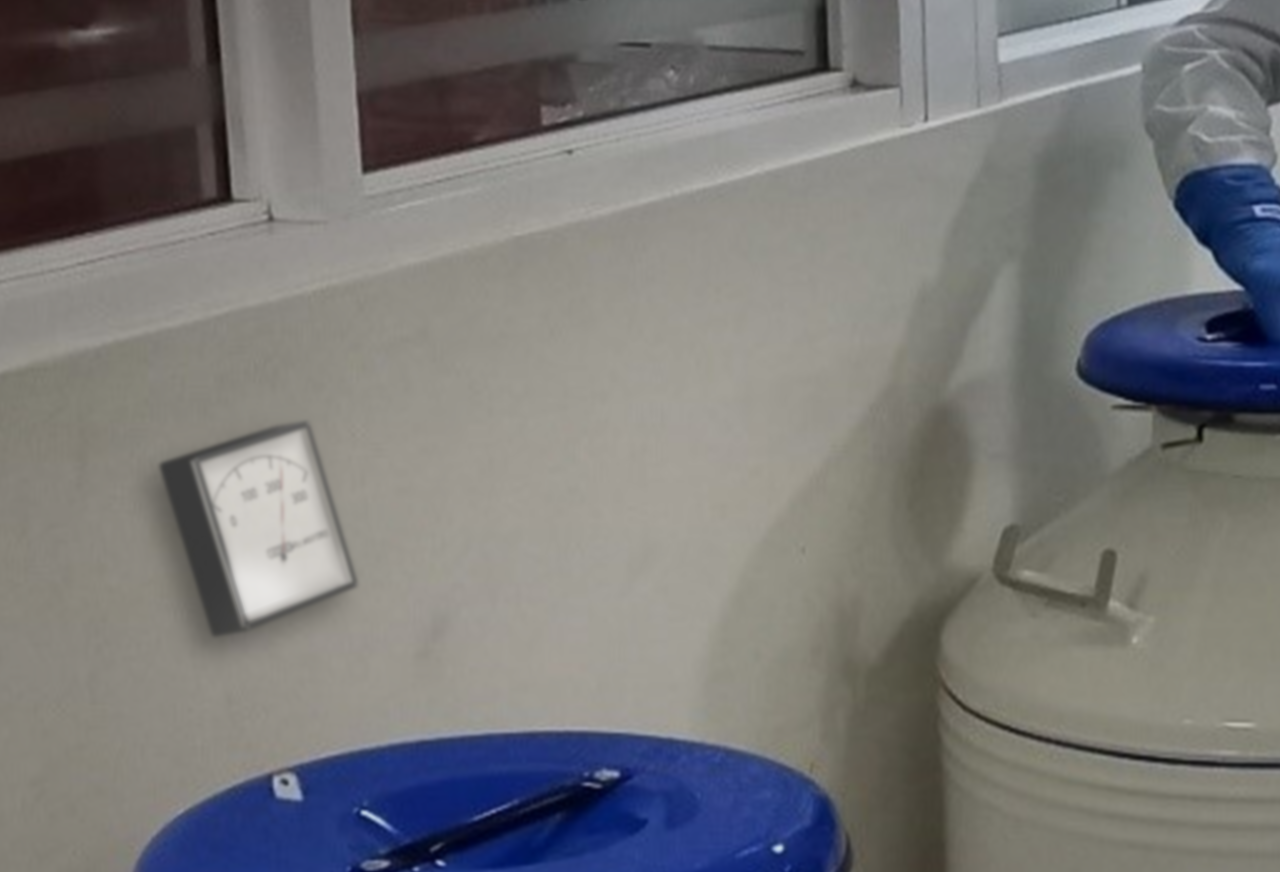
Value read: 225
